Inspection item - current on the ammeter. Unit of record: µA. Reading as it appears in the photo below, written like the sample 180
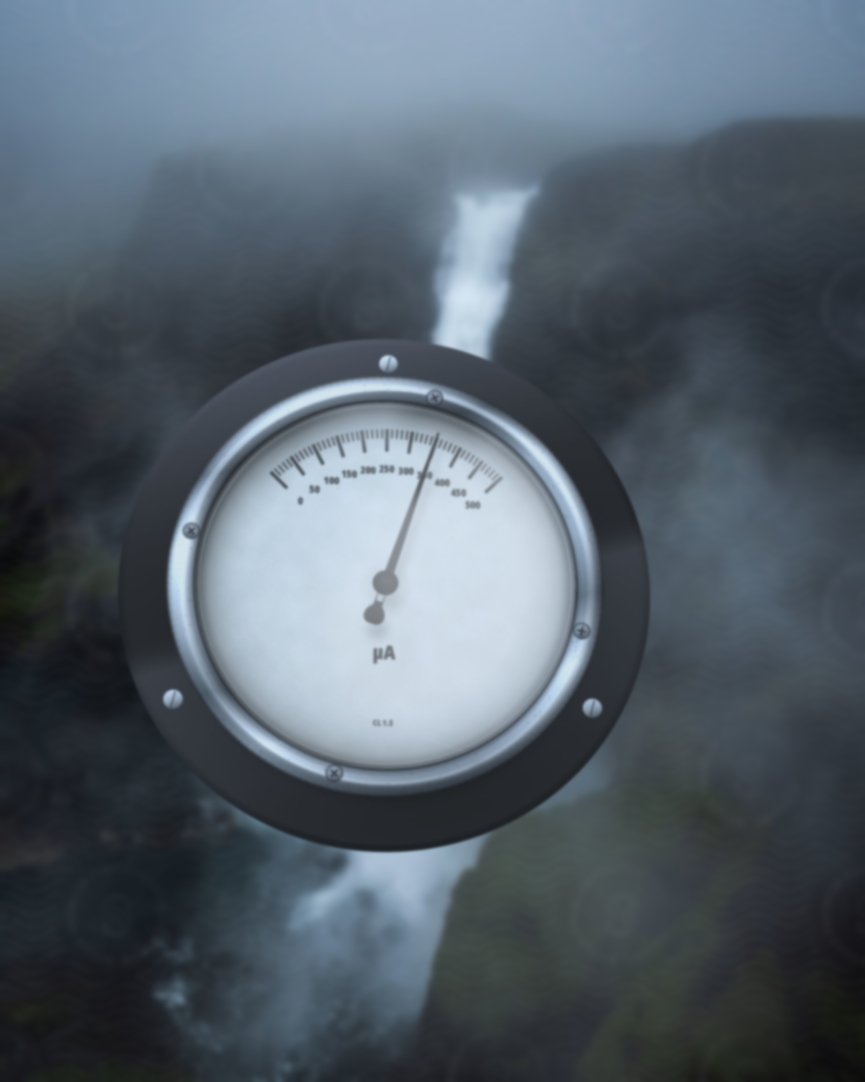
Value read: 350
